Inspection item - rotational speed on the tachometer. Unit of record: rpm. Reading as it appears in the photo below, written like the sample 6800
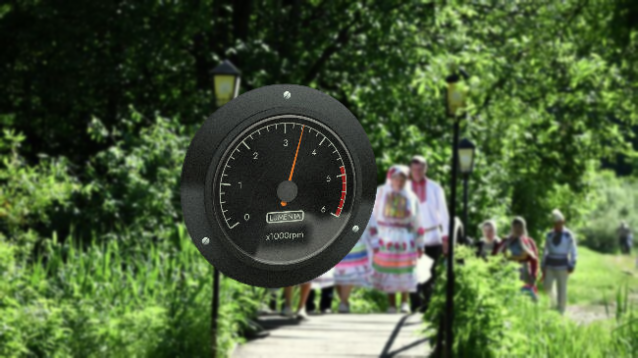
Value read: 3400
